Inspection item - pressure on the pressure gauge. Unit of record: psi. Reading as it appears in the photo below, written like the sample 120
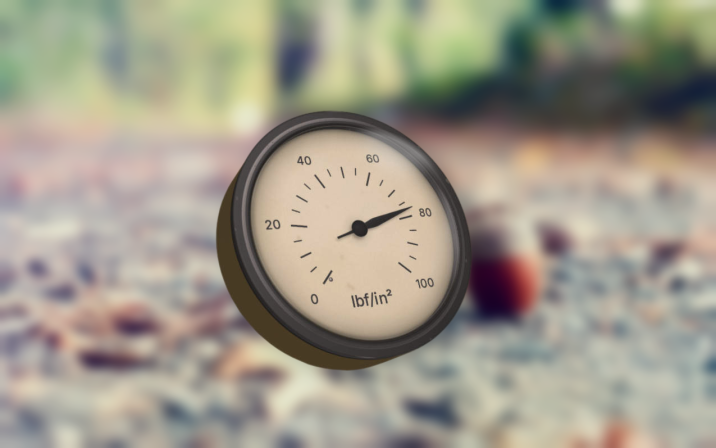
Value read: 77.5
